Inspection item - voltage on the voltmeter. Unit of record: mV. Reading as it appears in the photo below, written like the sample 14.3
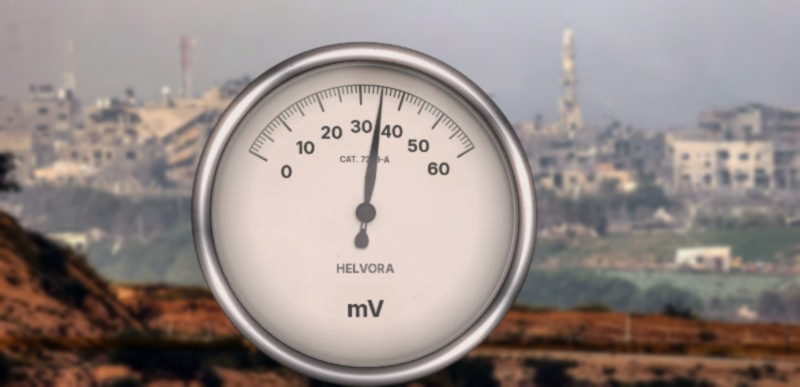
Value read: 35
